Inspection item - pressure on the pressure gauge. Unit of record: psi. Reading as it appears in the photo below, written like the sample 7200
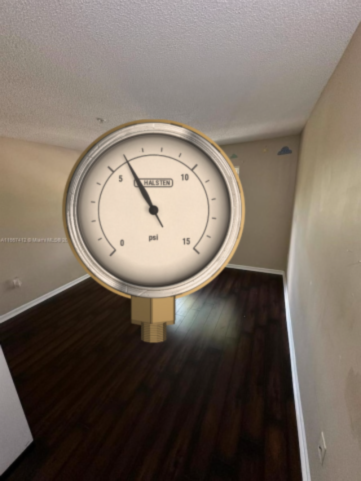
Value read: 6
